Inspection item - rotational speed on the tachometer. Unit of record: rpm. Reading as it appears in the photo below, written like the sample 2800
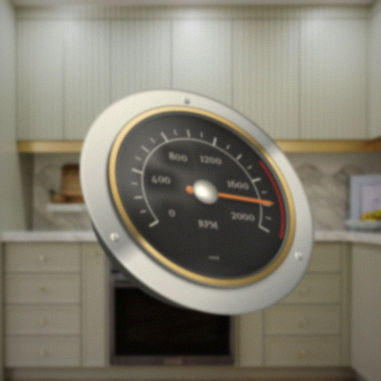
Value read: 1800
